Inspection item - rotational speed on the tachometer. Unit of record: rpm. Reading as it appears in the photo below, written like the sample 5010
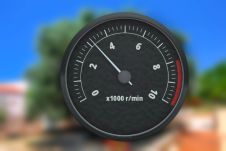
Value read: 3200
